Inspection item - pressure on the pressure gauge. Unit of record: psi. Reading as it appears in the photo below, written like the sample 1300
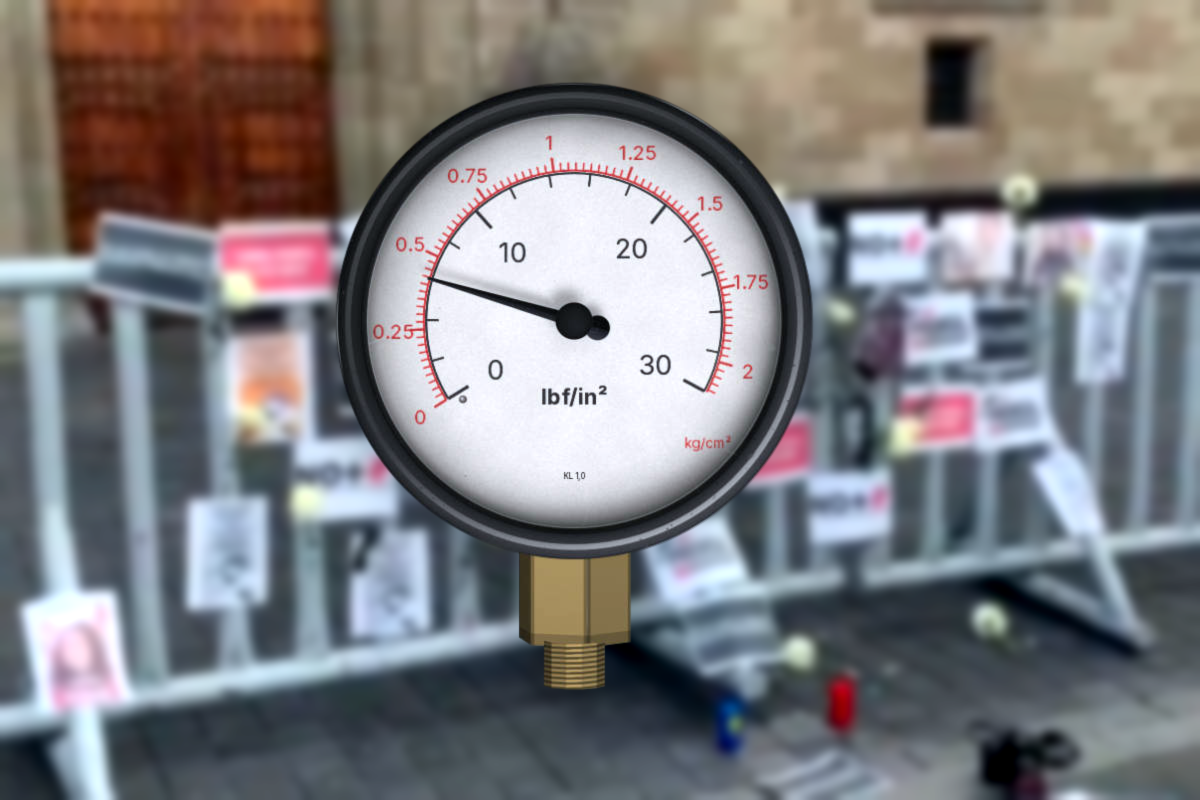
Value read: 6
